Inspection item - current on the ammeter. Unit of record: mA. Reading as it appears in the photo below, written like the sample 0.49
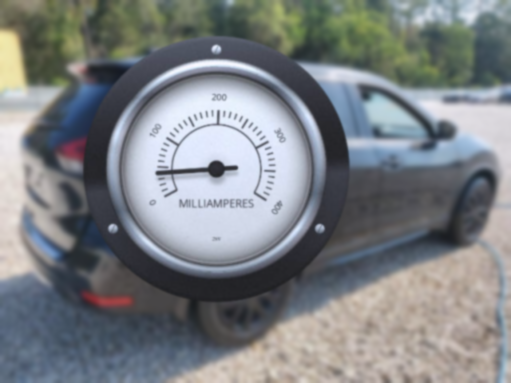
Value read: 40
